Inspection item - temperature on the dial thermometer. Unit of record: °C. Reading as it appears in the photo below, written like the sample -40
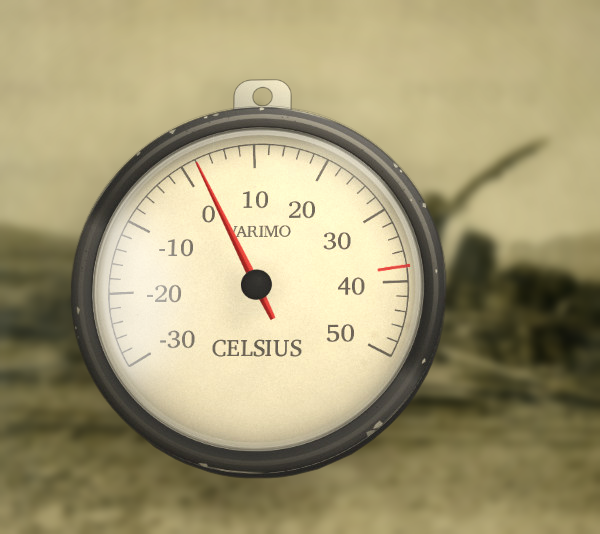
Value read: 2
